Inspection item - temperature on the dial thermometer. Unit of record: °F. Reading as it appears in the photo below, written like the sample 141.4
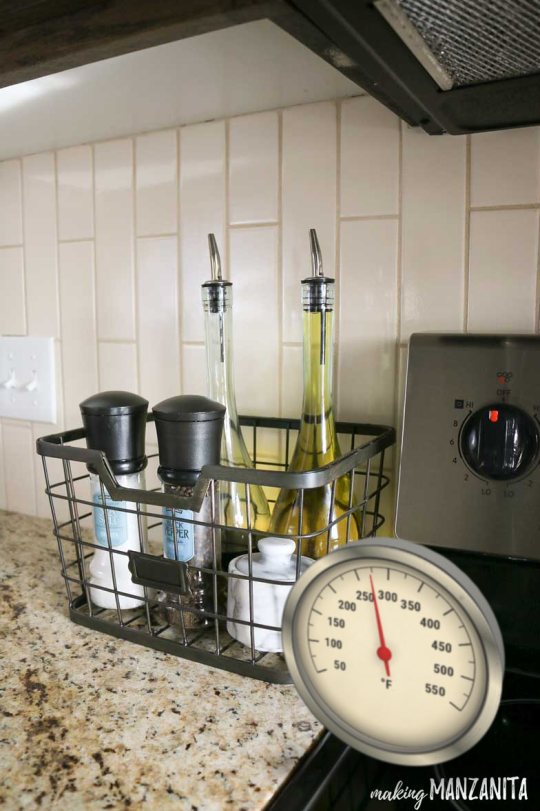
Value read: 275
